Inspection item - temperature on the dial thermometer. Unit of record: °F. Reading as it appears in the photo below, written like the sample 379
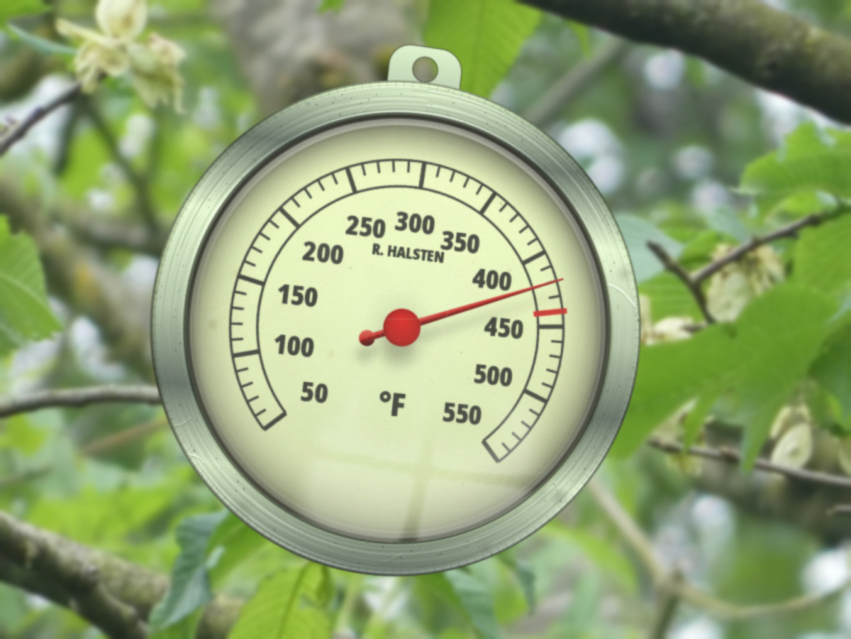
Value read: 420
